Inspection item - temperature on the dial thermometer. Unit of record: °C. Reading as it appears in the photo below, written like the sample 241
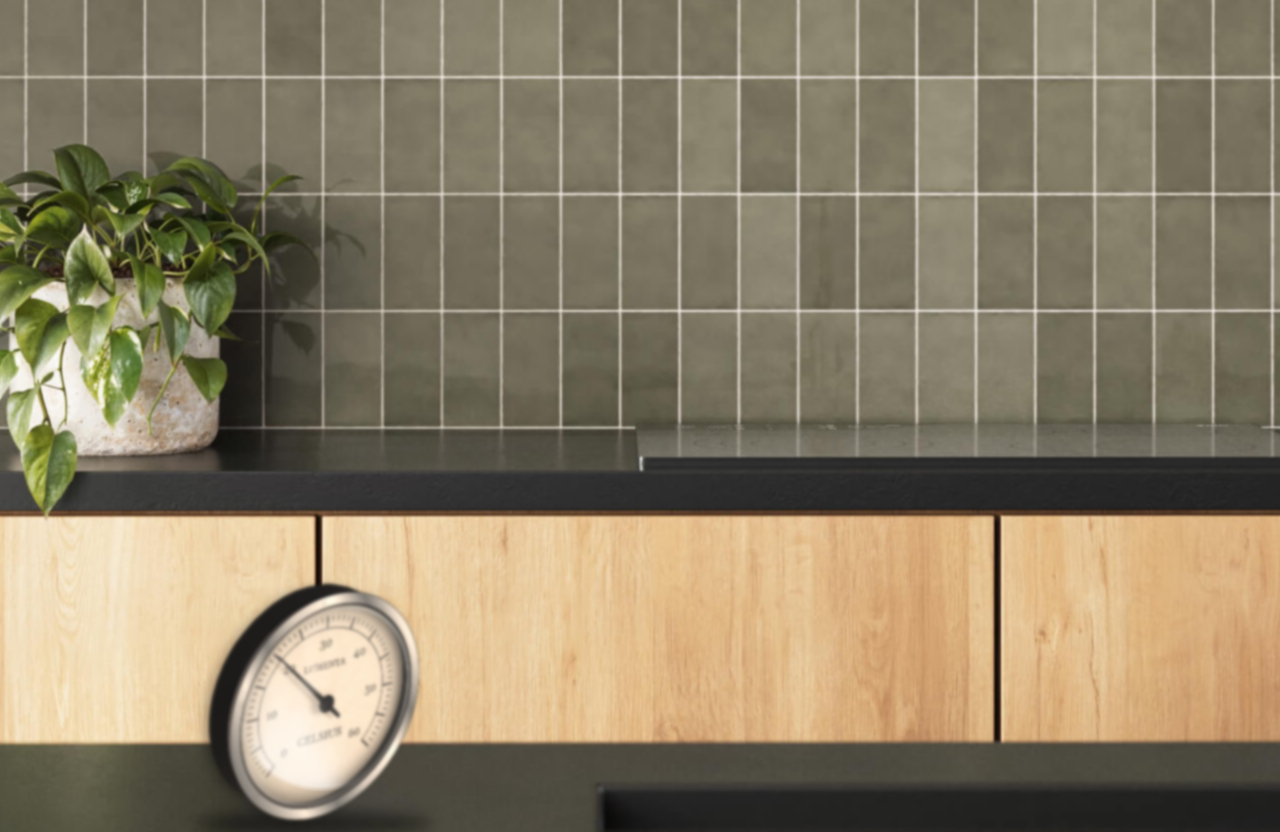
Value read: 20
